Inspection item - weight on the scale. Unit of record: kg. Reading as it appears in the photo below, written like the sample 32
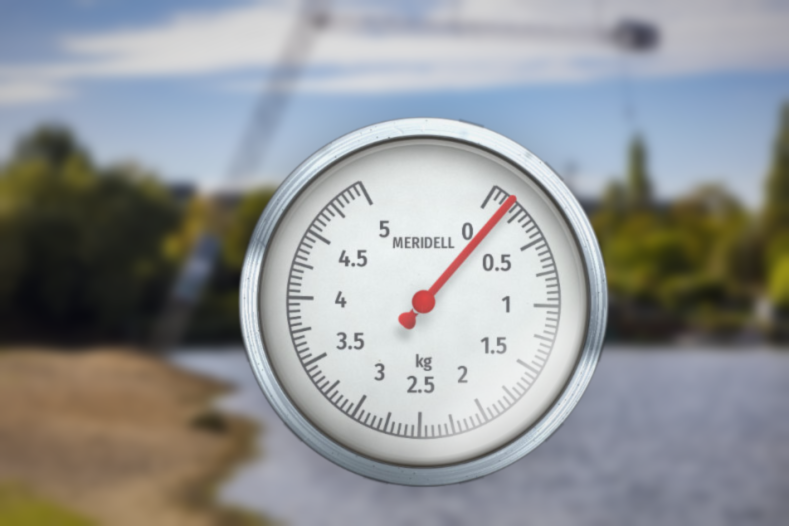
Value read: 0.15
